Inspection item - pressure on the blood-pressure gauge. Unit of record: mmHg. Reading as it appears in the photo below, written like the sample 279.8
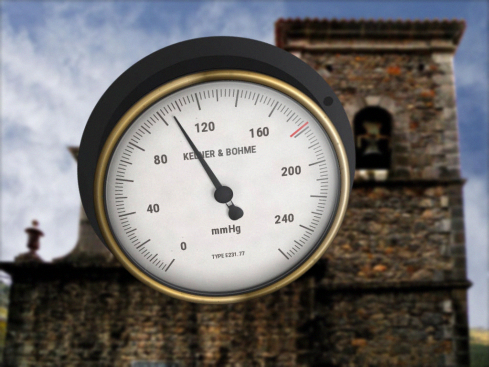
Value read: 106
